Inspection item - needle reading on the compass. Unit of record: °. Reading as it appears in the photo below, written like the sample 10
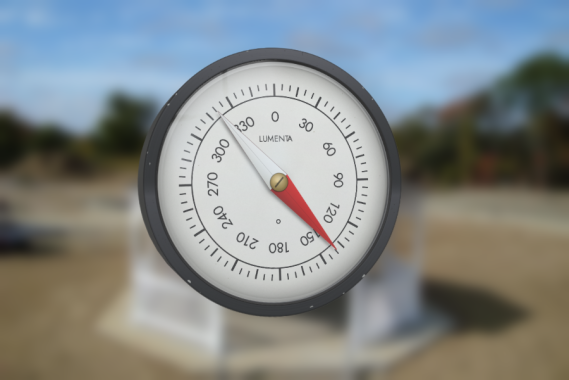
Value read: 140
